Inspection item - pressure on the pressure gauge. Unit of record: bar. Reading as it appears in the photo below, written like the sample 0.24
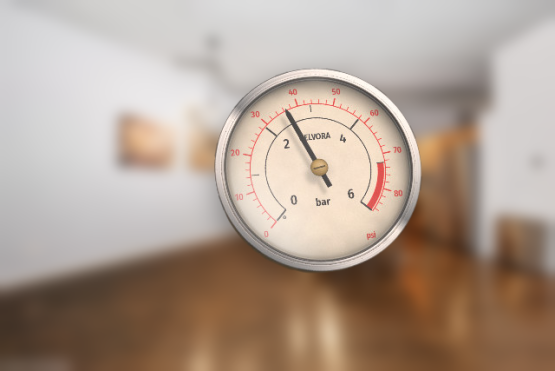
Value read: 2.5
